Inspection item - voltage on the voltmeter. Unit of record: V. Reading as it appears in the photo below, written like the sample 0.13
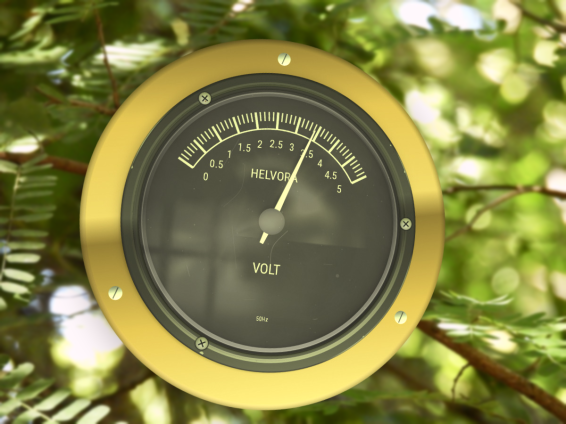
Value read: 3.4
